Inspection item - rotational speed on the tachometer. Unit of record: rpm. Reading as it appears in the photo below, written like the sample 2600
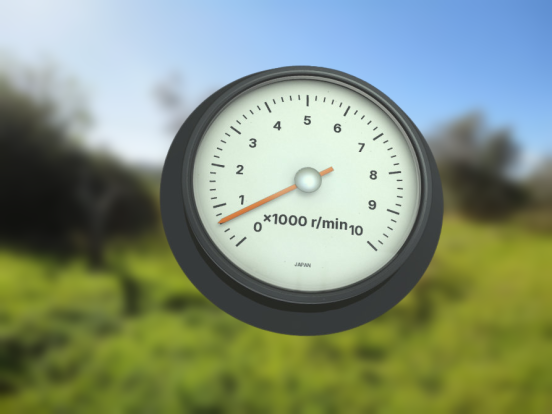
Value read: 600
